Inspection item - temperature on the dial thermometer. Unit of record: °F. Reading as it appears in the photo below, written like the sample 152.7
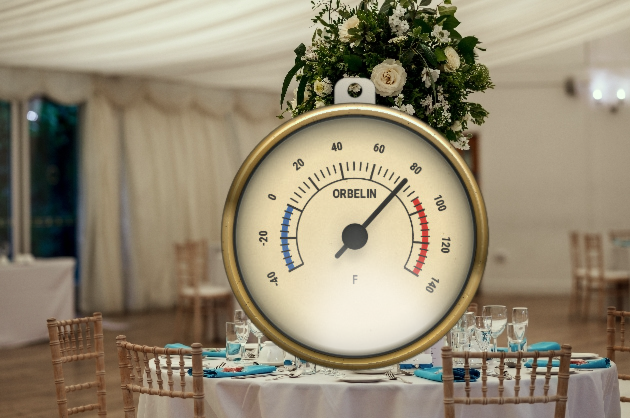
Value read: 80
